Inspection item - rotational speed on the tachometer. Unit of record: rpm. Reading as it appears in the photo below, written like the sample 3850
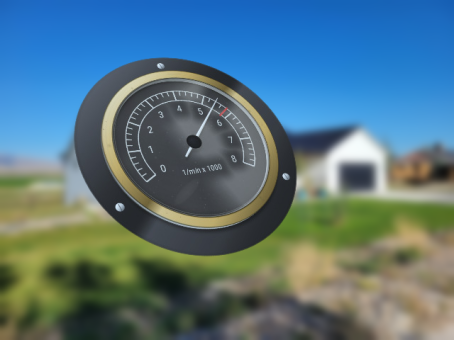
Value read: 5400
